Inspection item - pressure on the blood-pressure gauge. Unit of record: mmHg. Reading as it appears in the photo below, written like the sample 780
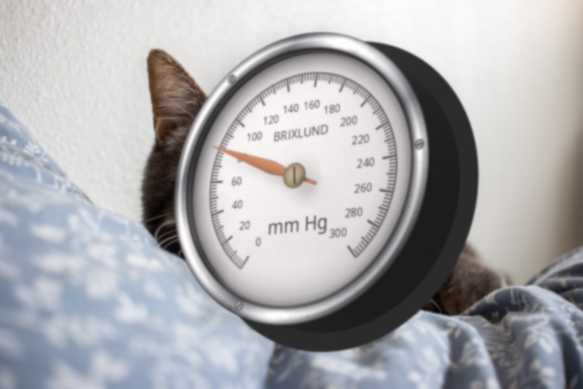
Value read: 80
